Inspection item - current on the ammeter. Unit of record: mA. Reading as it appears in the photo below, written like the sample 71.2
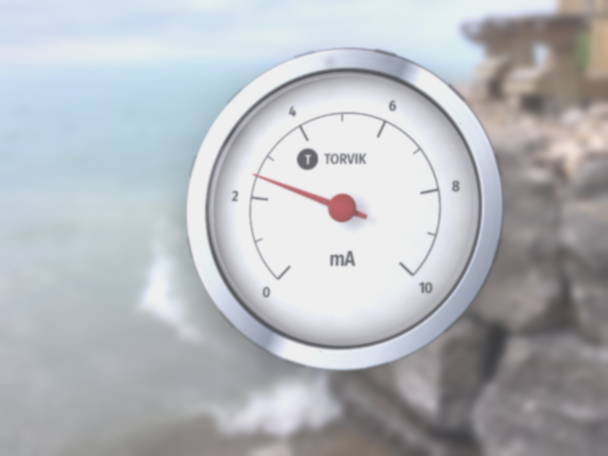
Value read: 2.5
